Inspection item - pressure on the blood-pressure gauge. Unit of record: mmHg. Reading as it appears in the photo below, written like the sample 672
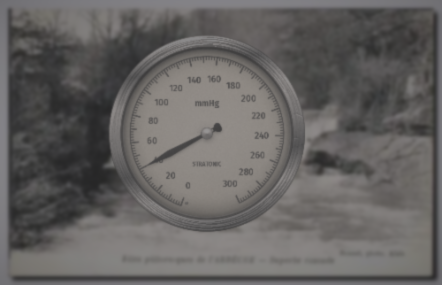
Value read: 40
